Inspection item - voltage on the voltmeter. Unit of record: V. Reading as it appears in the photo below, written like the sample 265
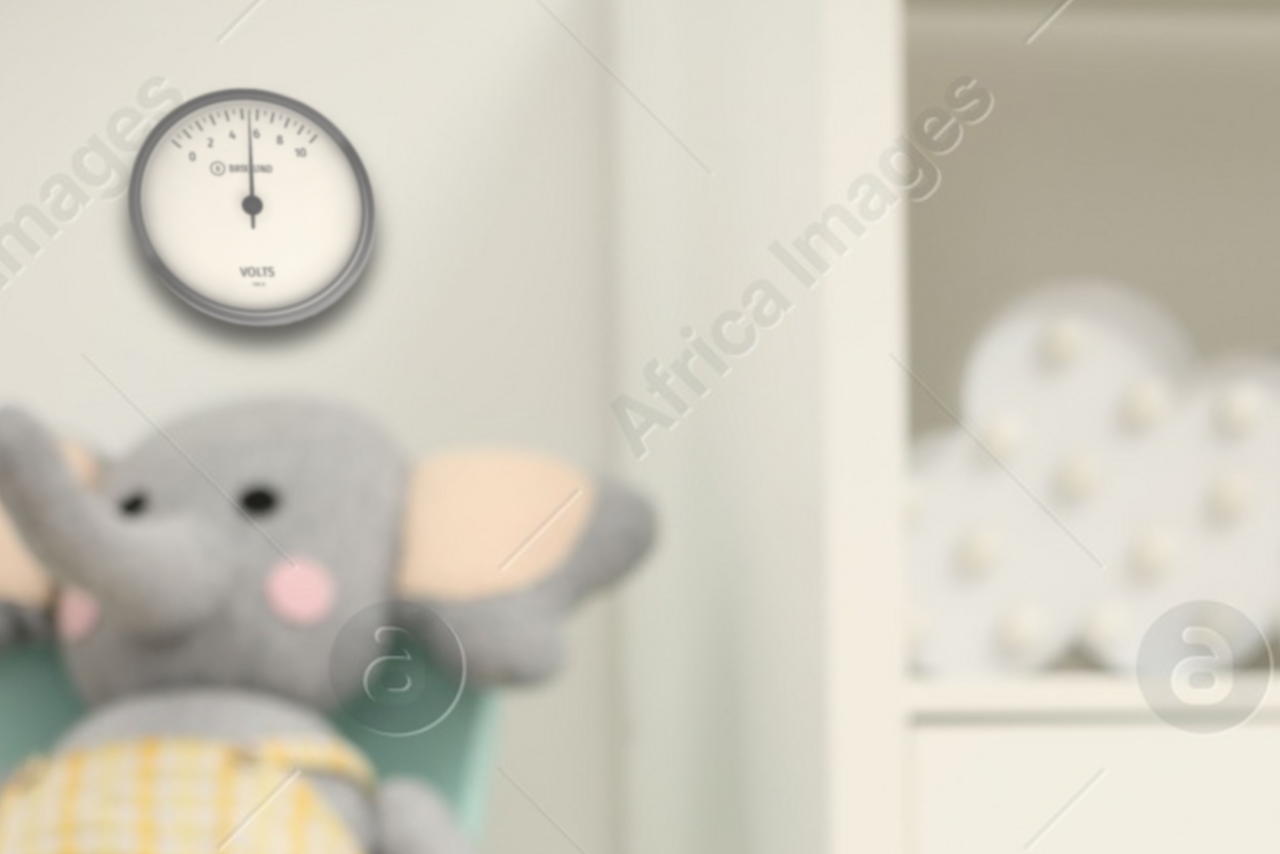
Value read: 5.5
